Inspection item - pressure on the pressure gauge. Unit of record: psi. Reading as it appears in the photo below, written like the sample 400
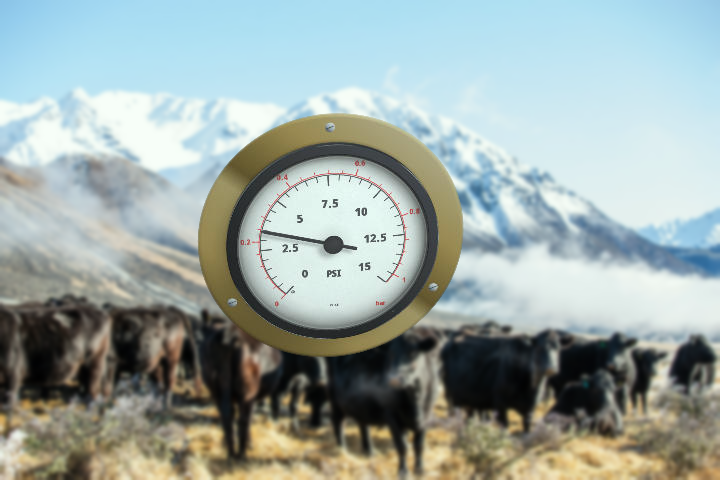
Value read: 3.5
